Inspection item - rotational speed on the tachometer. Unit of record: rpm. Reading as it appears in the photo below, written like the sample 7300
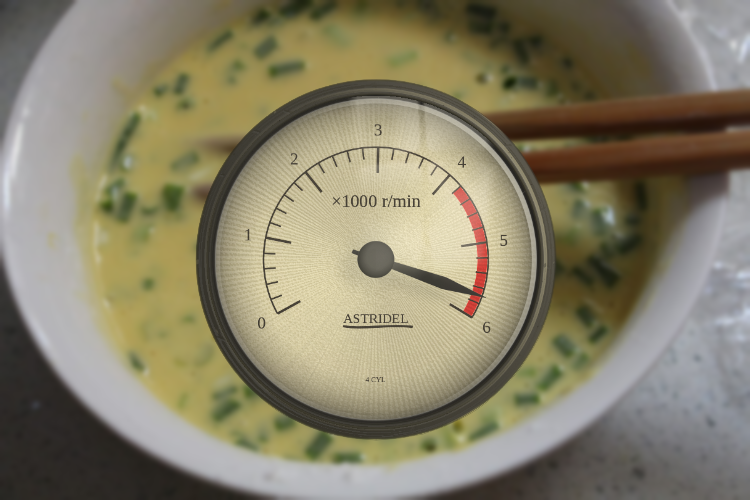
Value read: 5700
